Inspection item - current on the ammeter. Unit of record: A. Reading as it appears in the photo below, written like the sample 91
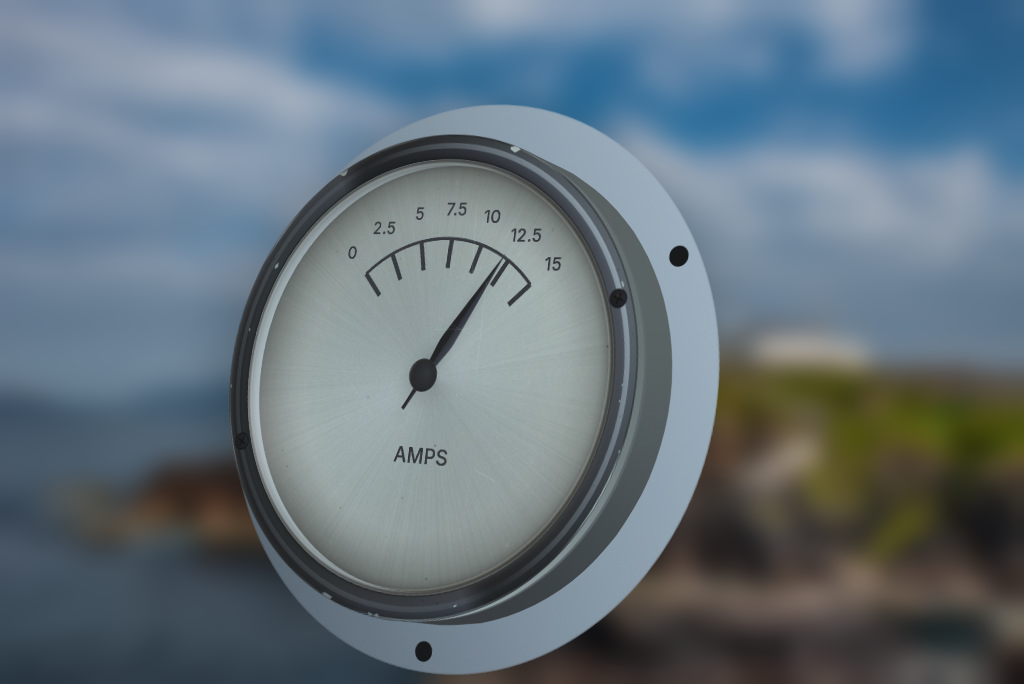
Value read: 12.5
